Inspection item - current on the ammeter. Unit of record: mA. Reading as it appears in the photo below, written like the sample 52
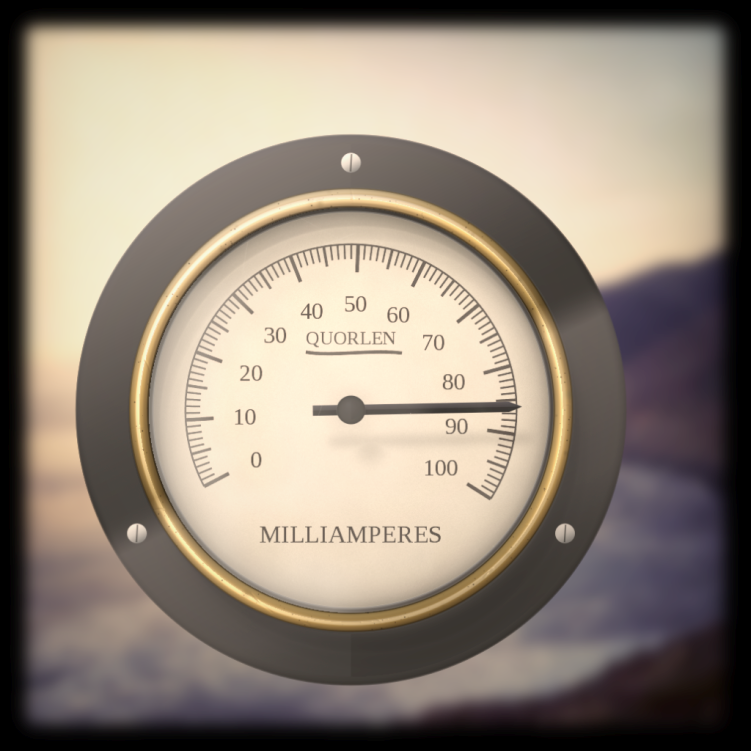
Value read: 86
